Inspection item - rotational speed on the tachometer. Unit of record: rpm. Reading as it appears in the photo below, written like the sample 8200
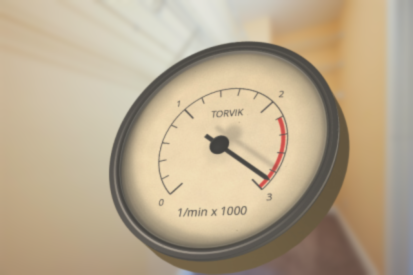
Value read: 2900
